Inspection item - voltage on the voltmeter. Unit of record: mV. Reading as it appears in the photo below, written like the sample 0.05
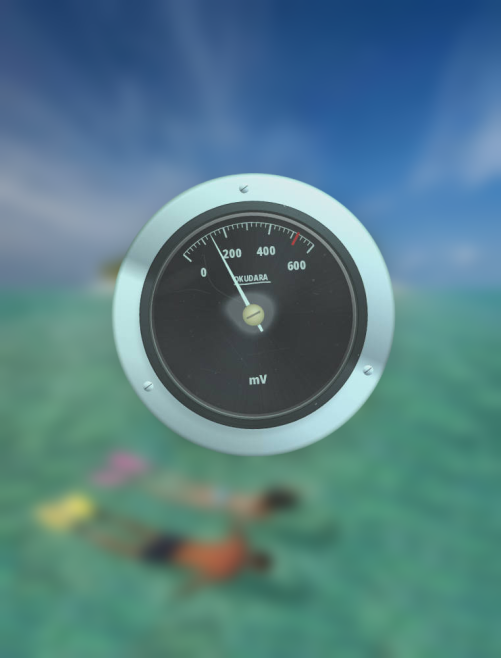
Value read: 140
